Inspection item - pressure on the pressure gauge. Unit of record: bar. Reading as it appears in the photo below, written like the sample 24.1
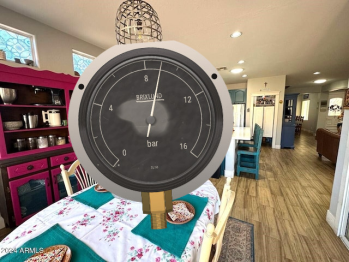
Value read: 9
